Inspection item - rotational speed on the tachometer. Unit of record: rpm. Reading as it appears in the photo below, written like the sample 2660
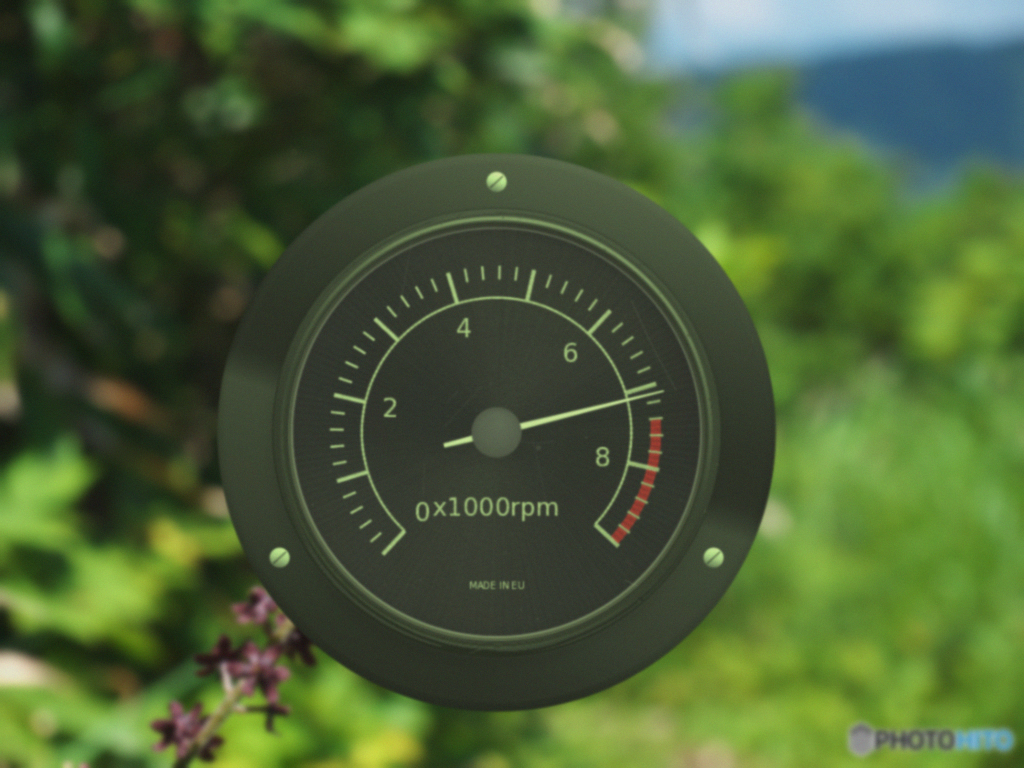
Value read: 7100
